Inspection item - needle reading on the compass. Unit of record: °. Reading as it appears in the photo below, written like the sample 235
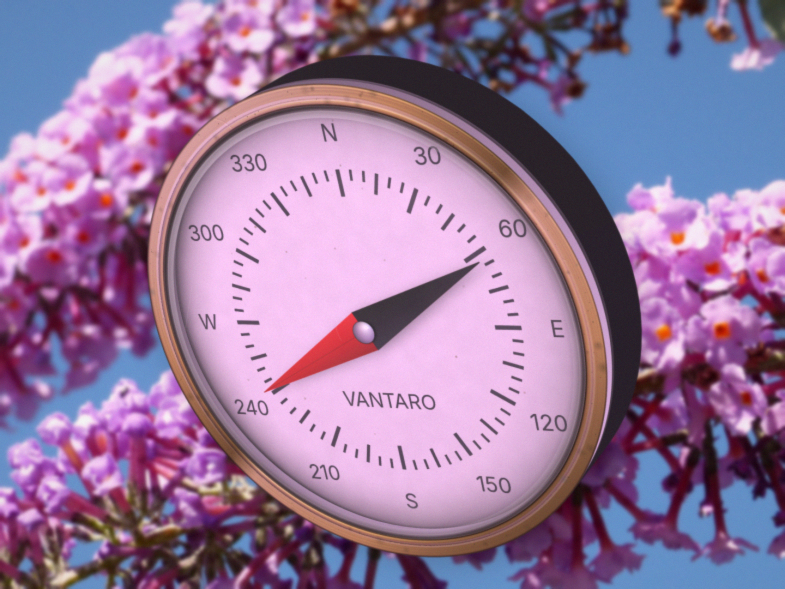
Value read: 242.5
